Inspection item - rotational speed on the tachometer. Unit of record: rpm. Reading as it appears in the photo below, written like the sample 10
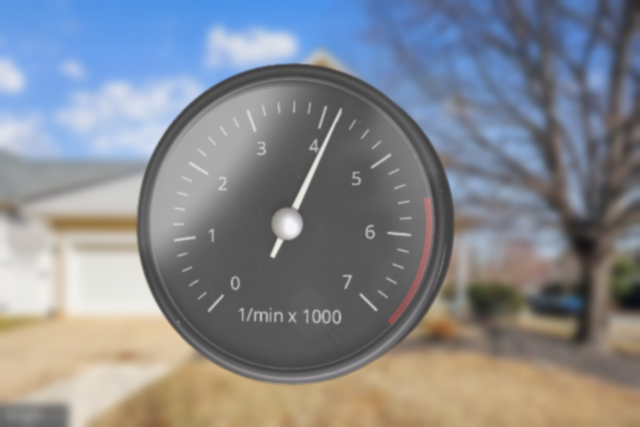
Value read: 4200
